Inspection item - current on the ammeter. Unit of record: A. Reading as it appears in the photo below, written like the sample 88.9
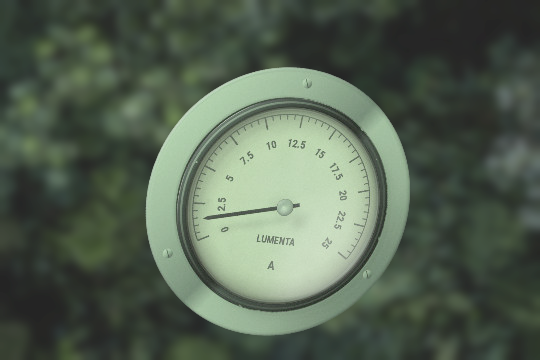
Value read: 1.5
